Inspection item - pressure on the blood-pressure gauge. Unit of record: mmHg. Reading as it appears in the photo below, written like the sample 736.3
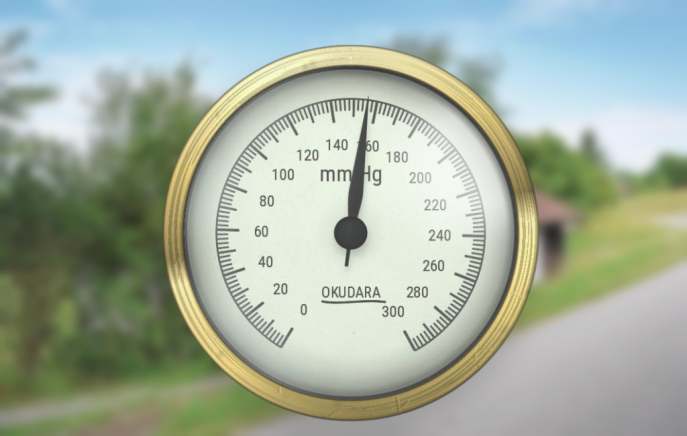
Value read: 156
